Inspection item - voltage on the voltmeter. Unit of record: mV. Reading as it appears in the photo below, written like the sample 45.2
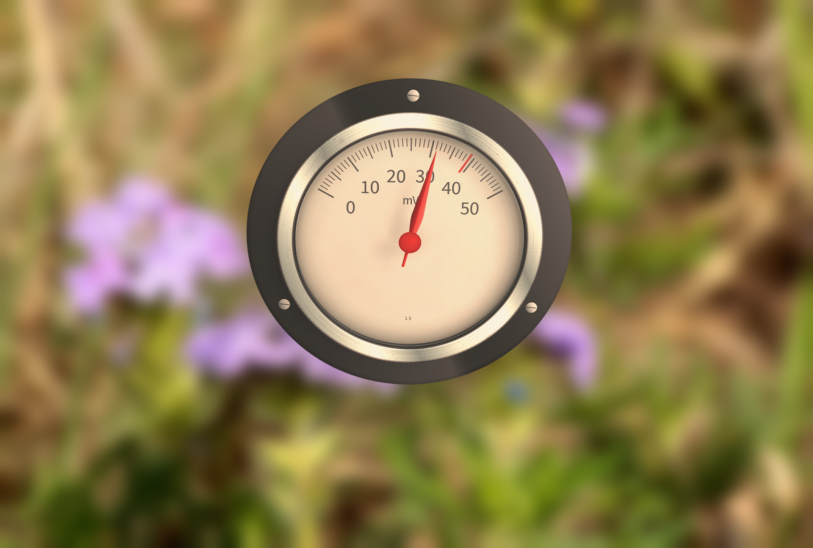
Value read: 31
